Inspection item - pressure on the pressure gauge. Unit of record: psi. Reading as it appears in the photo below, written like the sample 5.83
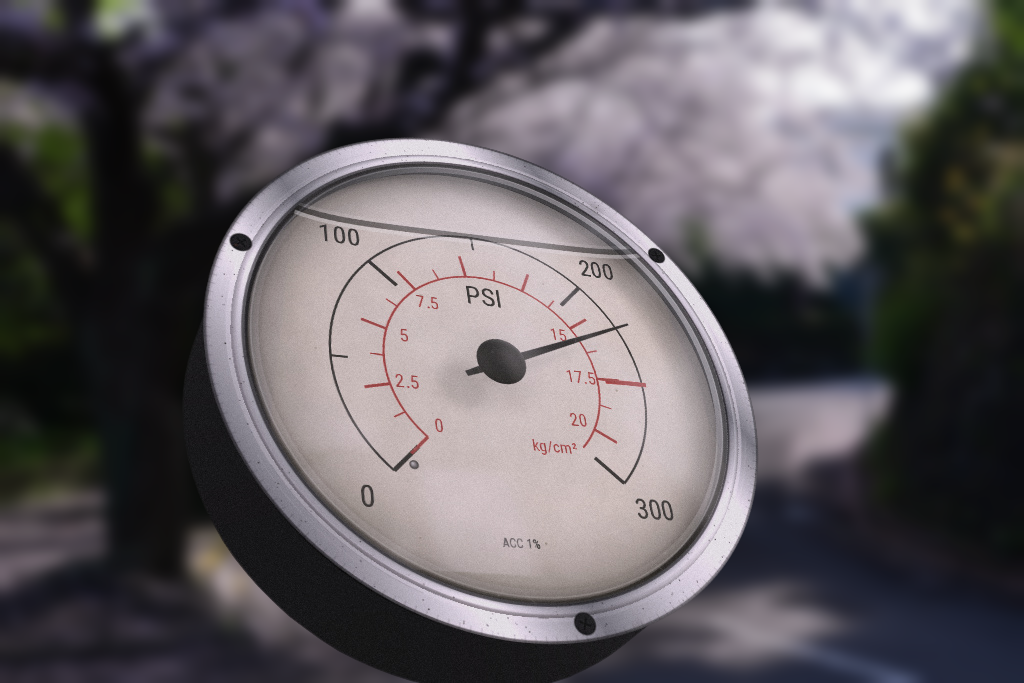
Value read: 225
